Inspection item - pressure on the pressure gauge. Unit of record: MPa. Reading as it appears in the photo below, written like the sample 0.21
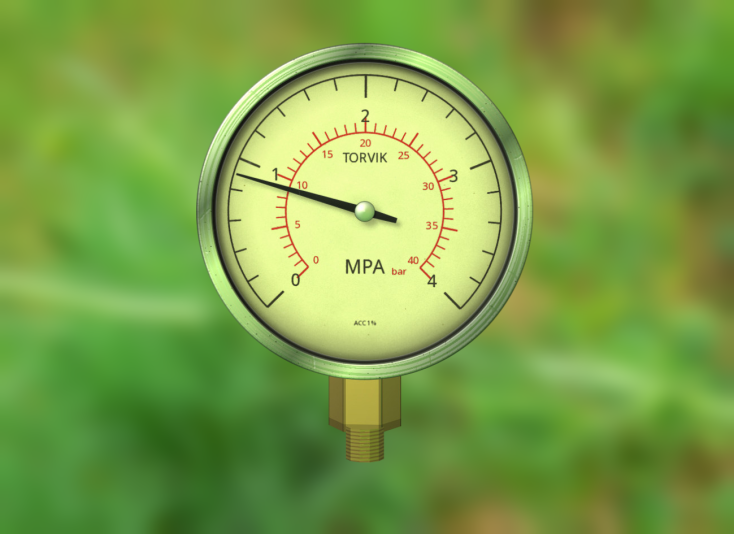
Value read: 0.9
